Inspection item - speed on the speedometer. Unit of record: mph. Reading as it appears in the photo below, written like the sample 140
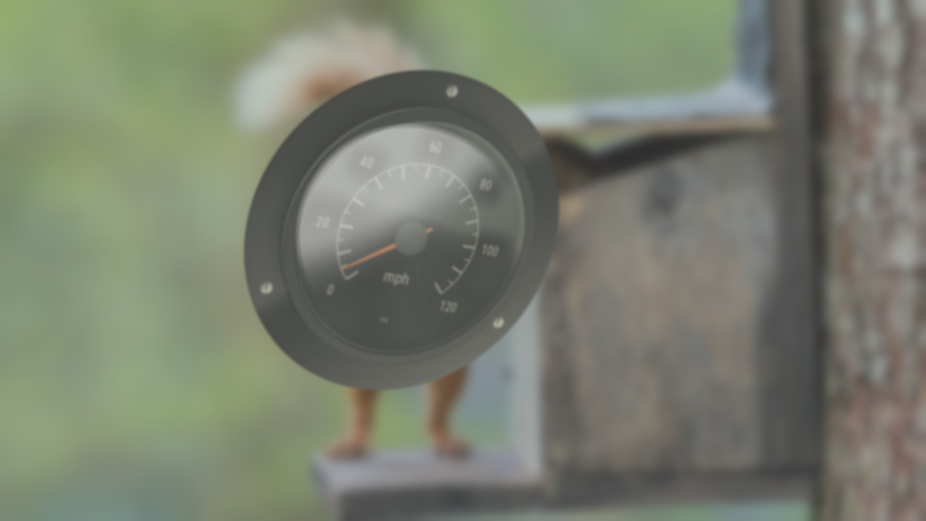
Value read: 5
